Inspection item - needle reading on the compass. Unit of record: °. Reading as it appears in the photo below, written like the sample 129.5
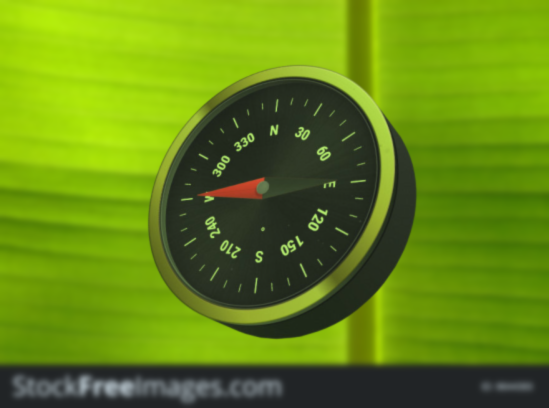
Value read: 270
